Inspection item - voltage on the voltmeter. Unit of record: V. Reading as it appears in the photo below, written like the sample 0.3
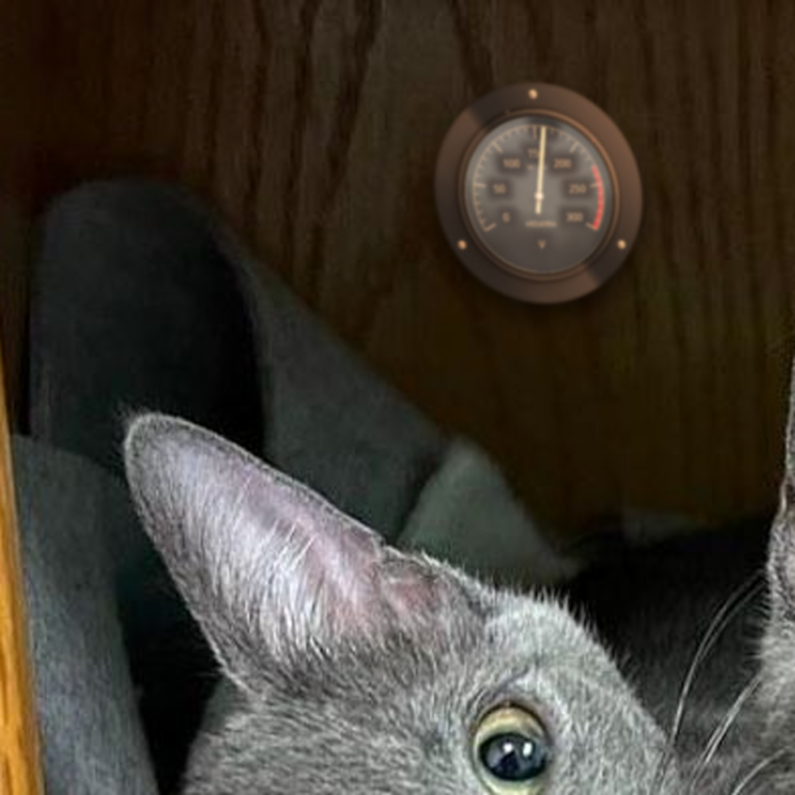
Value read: 160
